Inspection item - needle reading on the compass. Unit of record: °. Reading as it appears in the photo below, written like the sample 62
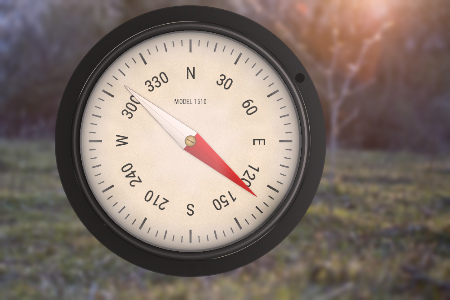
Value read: 130
